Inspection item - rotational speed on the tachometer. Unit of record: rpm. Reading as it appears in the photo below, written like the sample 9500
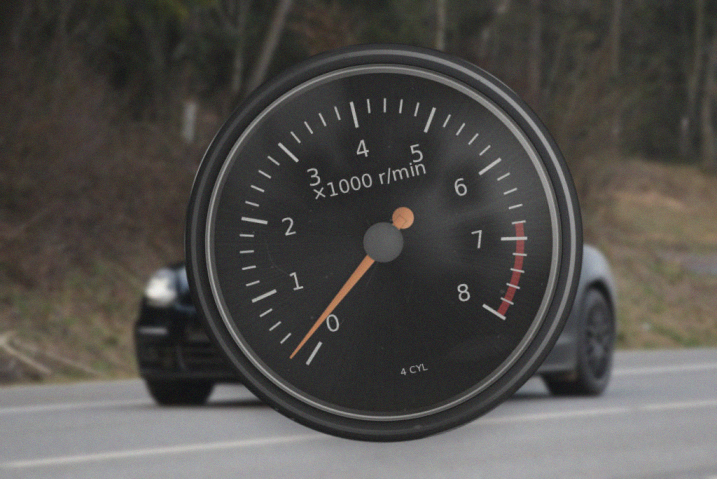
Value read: 200
